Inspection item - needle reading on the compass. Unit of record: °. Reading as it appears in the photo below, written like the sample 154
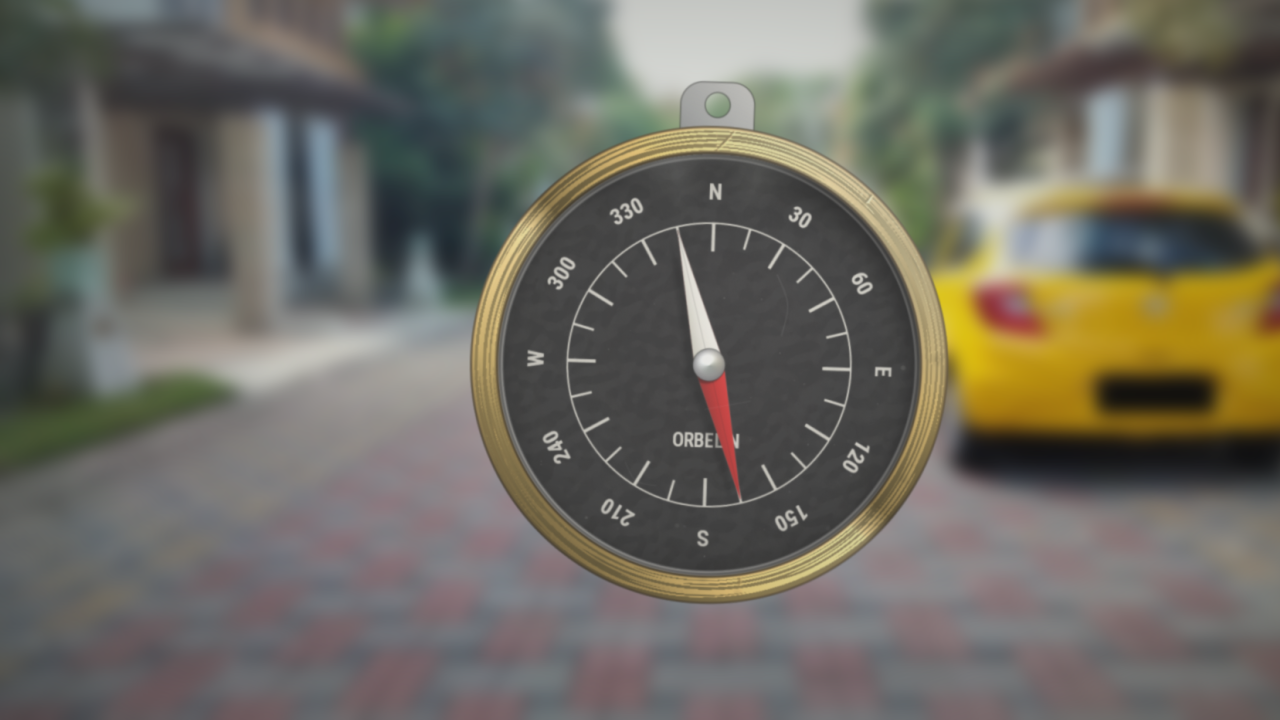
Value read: 165
